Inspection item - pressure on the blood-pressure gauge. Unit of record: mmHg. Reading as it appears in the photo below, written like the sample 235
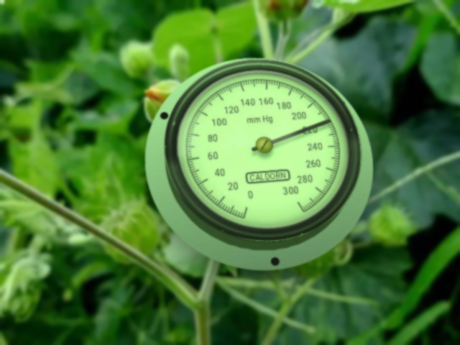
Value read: 220
